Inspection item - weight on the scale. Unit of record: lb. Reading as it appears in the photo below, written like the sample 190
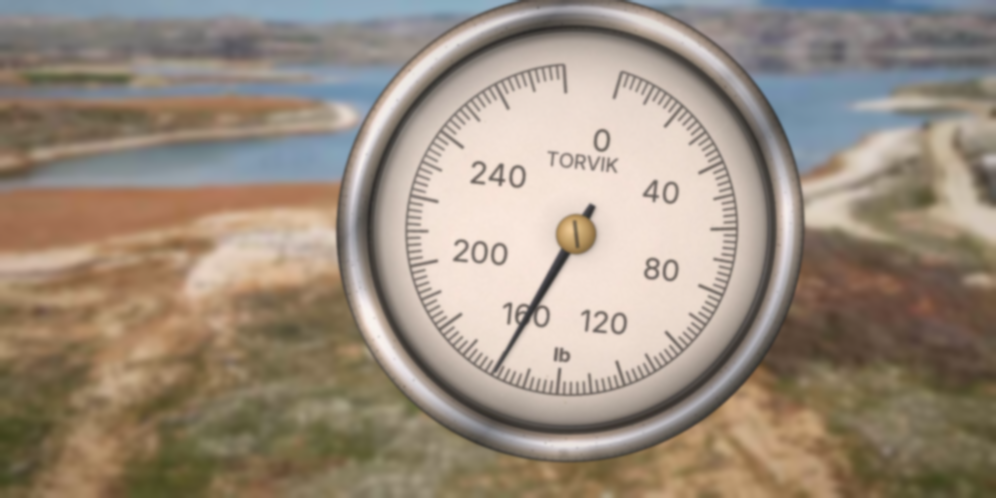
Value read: 160
